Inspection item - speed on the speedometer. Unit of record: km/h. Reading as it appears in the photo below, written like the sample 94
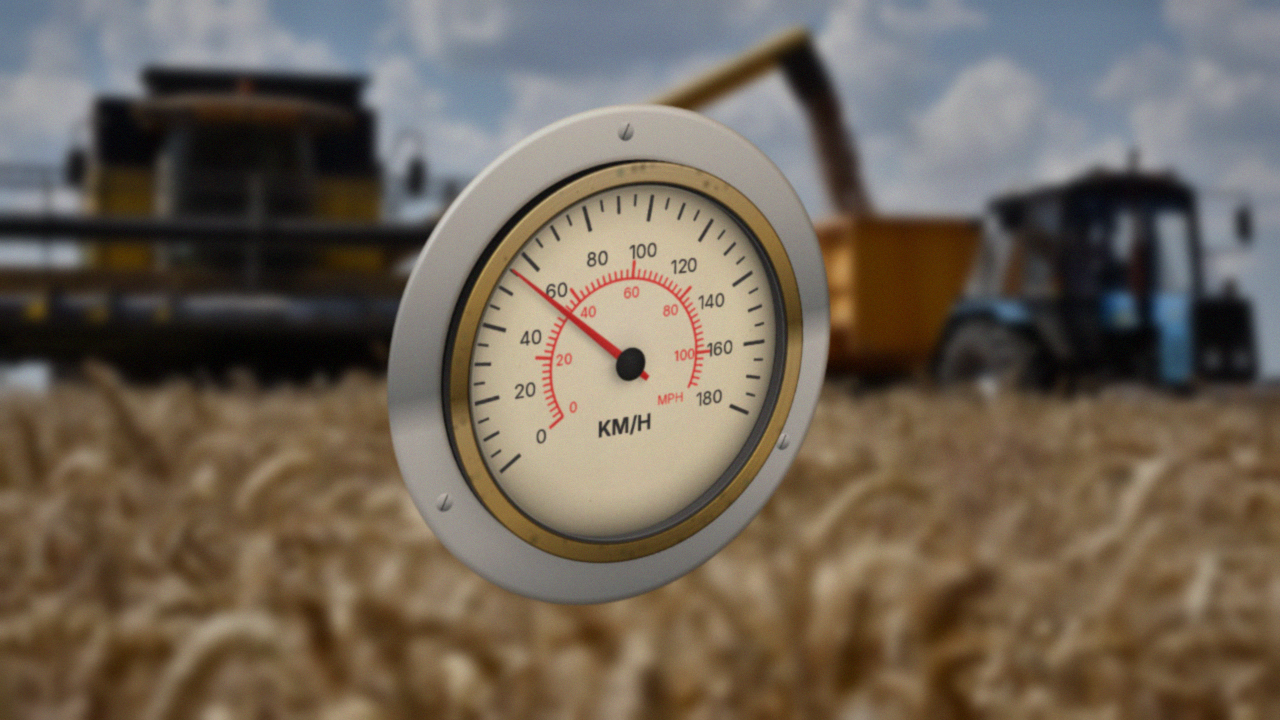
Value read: 55
